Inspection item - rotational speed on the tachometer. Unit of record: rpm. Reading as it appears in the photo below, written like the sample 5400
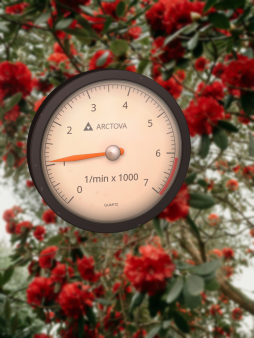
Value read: 1100
